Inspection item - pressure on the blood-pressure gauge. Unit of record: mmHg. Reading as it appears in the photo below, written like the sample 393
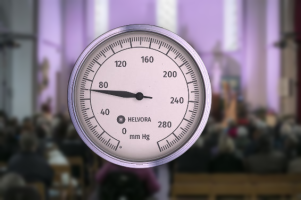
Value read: 70
